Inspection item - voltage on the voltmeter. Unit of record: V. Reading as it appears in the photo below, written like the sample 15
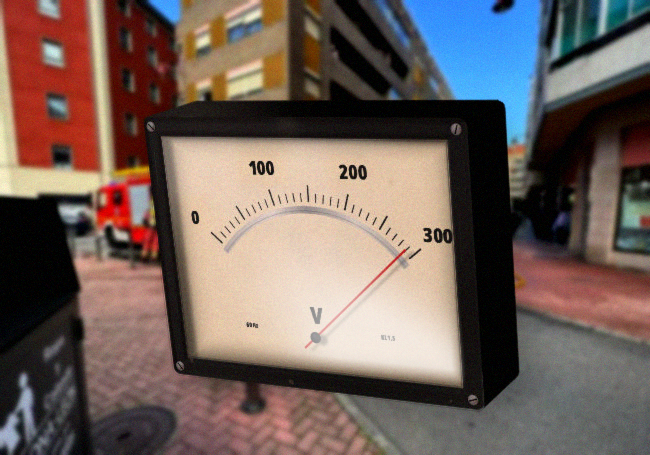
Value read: 290
